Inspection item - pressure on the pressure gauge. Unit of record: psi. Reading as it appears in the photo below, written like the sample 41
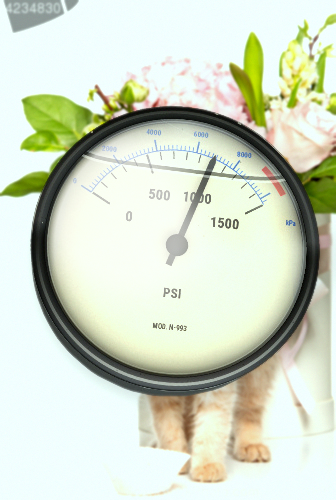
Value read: 1000
